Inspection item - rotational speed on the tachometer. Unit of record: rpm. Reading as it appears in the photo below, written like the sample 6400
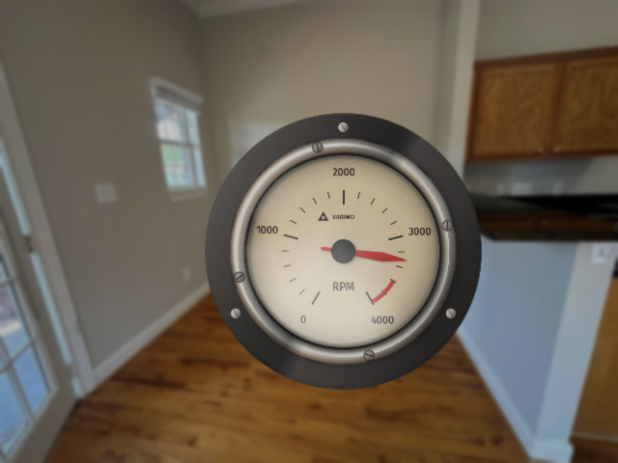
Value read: 3300
